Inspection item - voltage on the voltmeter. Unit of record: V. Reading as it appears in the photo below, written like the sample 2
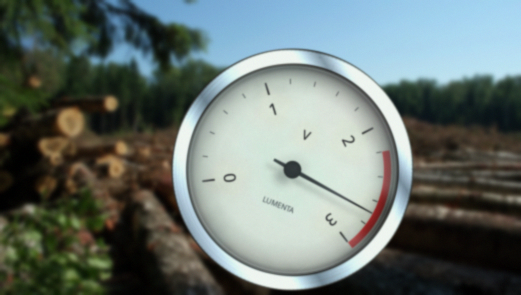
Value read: 2.7
